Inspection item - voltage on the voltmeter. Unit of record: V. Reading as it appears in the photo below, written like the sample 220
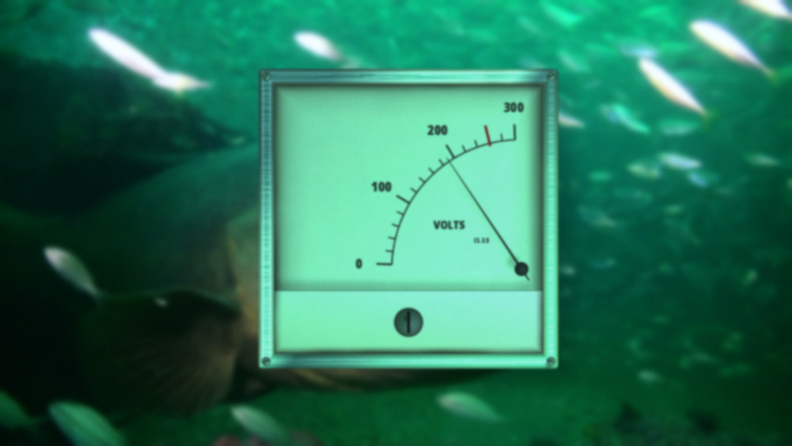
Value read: 190
